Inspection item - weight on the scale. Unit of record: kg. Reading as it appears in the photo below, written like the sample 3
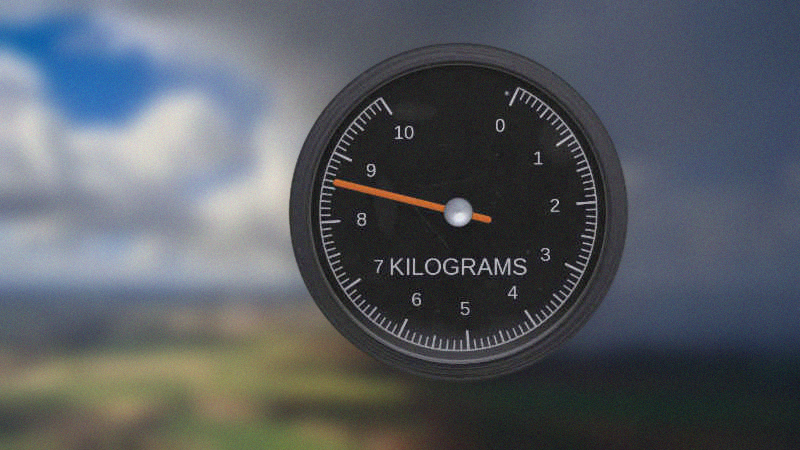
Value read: 8.6
